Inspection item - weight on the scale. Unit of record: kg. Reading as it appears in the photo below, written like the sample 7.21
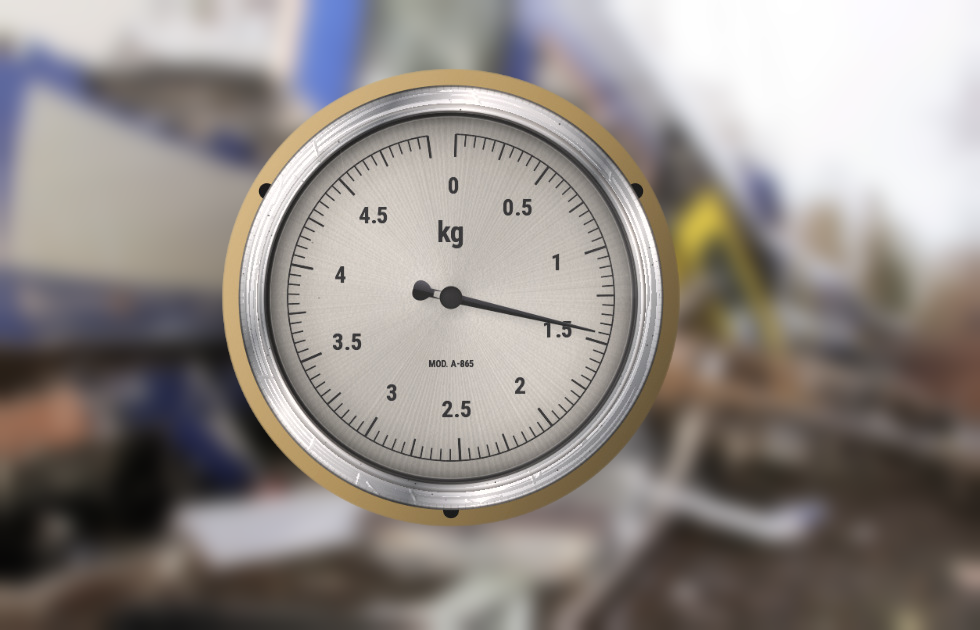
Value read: 1.45
